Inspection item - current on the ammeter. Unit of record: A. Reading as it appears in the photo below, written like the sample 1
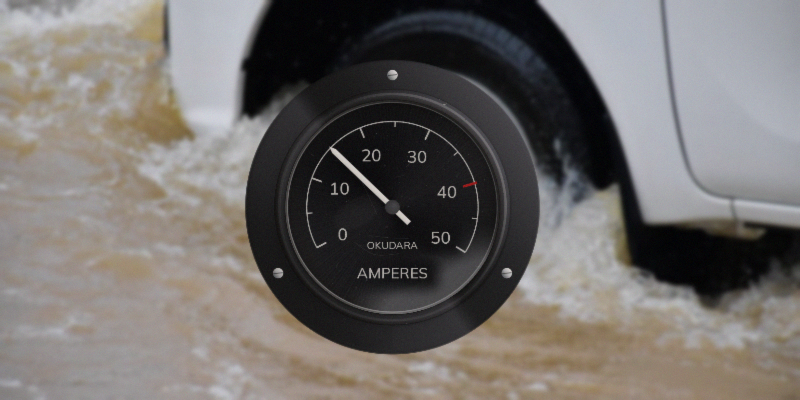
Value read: 15
